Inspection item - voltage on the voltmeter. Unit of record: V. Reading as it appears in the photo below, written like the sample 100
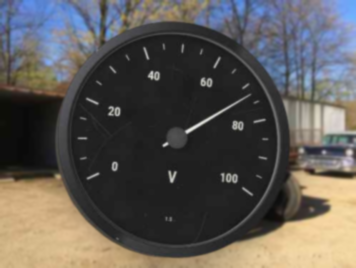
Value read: 72.5
